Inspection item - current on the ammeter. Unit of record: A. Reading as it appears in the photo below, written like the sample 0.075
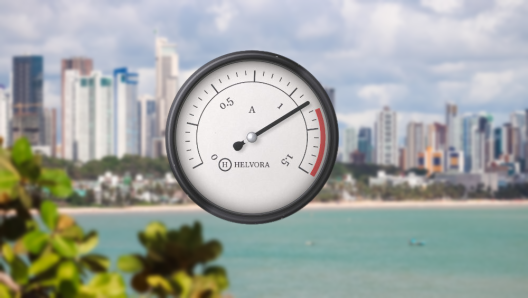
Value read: 1.1
